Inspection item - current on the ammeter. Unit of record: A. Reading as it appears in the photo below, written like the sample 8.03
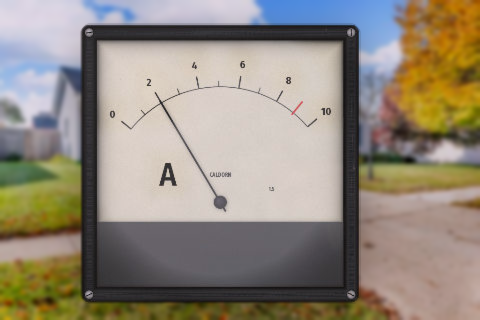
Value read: 2
